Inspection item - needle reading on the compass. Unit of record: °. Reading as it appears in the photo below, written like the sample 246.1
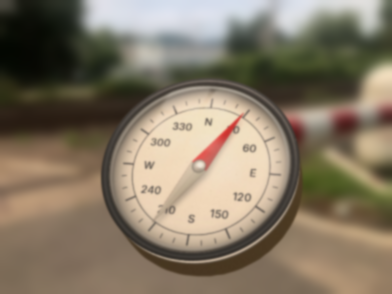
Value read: 30
